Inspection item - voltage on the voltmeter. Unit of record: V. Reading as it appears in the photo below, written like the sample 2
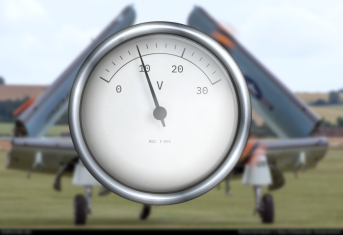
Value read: 10
